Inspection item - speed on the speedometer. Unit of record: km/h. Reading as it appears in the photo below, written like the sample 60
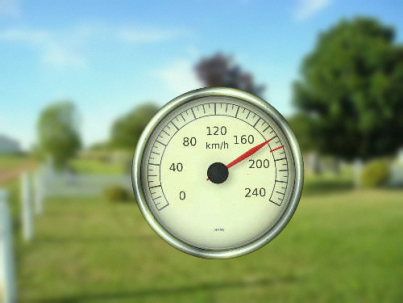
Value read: 180
